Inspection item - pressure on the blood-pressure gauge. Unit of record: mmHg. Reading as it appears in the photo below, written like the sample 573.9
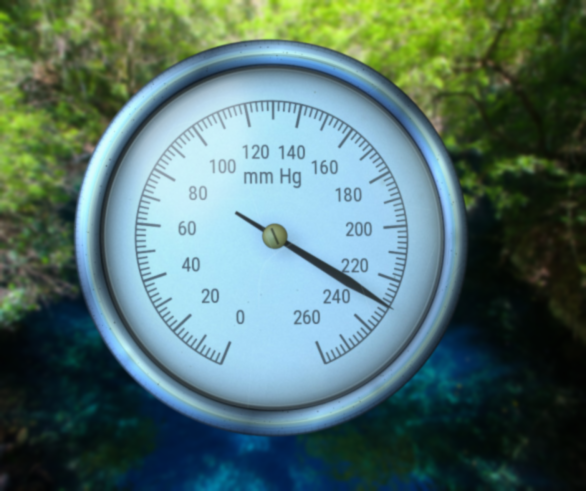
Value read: 230
